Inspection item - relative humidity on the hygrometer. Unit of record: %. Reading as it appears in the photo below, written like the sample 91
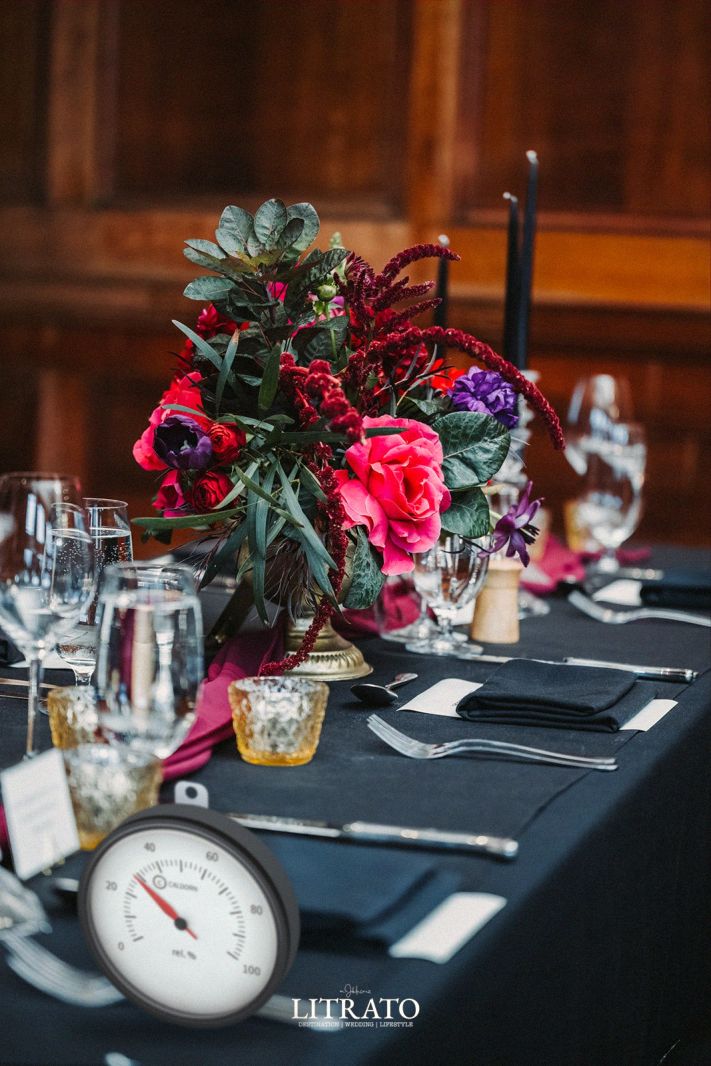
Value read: 30
